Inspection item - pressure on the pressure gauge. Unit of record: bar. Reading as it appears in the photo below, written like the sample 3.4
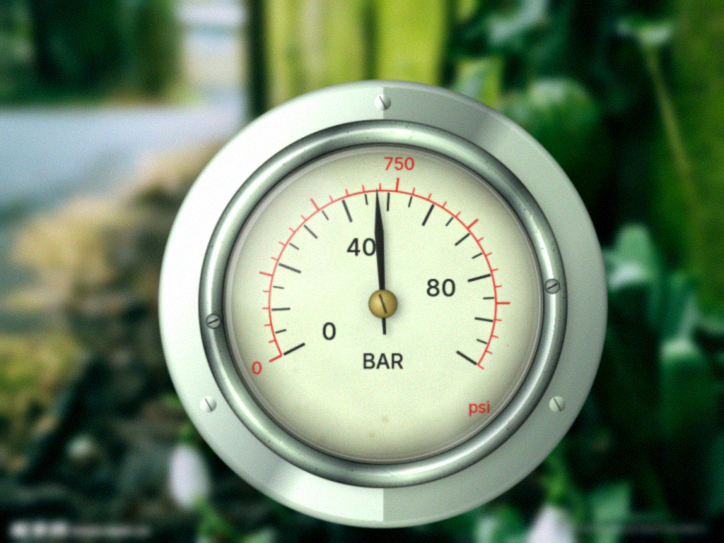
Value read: 47.5
